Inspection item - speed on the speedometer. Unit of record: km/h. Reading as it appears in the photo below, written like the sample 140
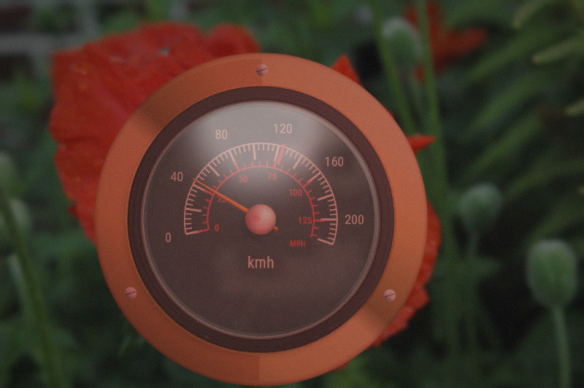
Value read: 44
